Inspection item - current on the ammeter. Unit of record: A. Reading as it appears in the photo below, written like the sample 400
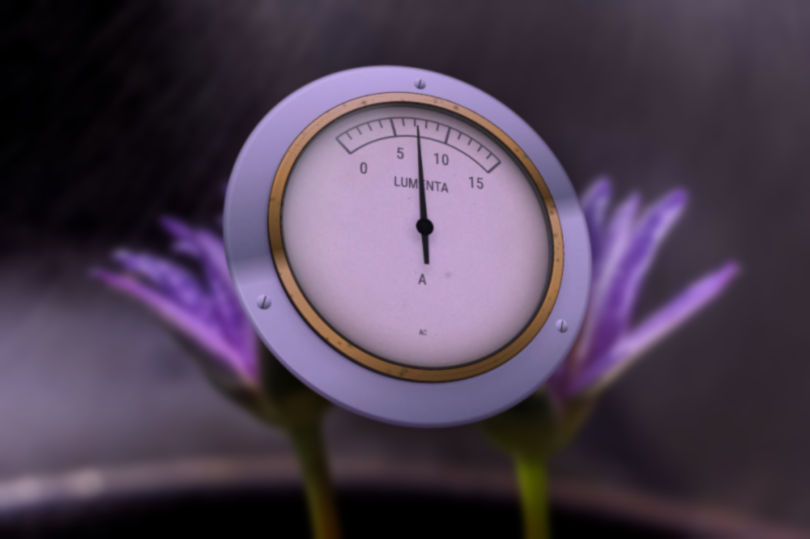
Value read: 7
